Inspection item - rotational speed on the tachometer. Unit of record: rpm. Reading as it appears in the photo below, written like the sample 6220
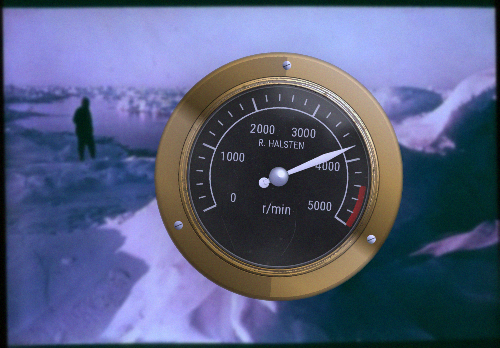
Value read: 3800
